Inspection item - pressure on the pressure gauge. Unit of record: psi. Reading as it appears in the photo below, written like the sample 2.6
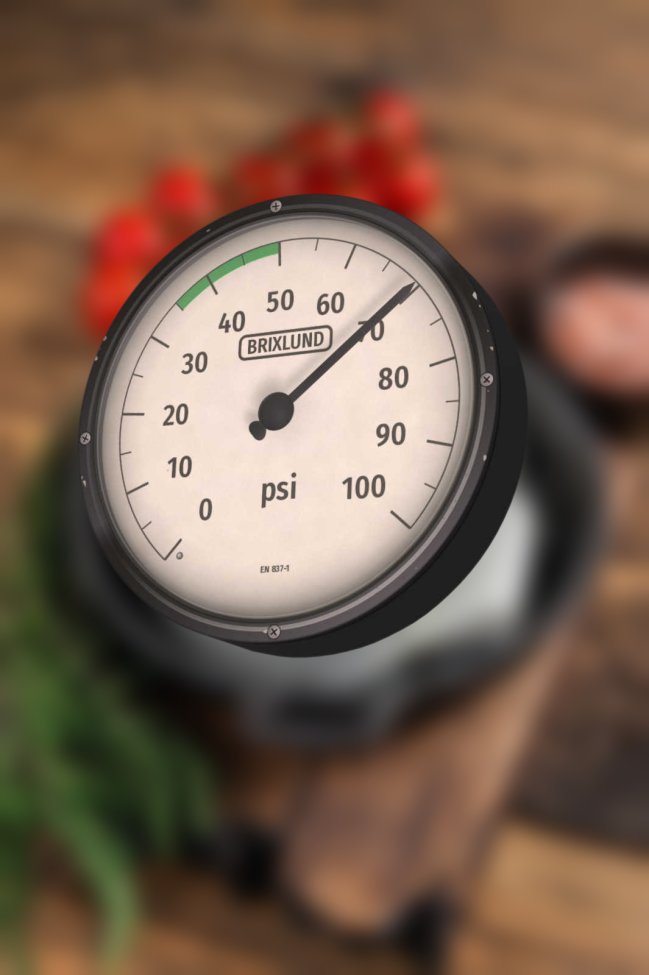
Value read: 70
